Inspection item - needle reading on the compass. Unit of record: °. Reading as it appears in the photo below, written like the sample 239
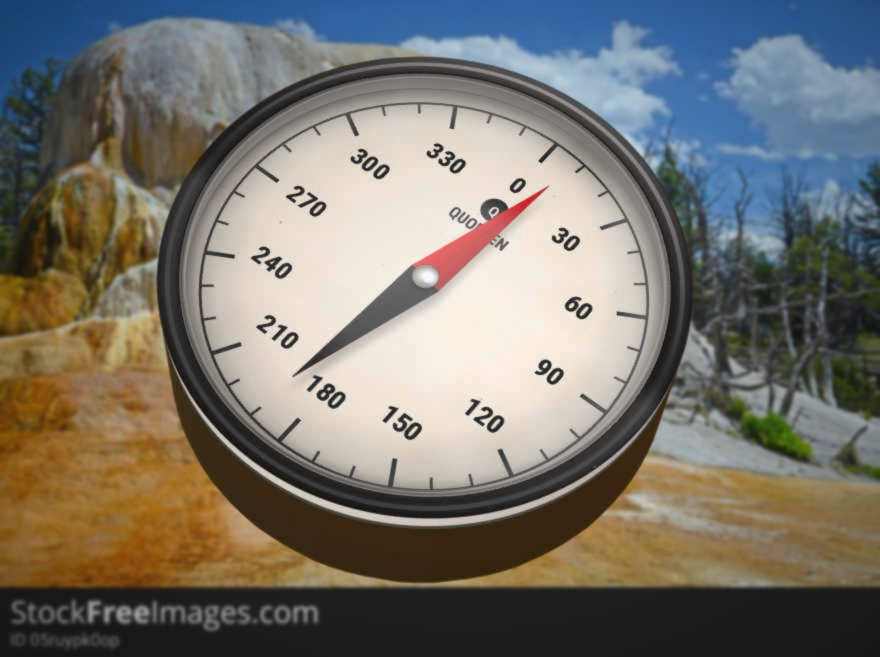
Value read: 10
